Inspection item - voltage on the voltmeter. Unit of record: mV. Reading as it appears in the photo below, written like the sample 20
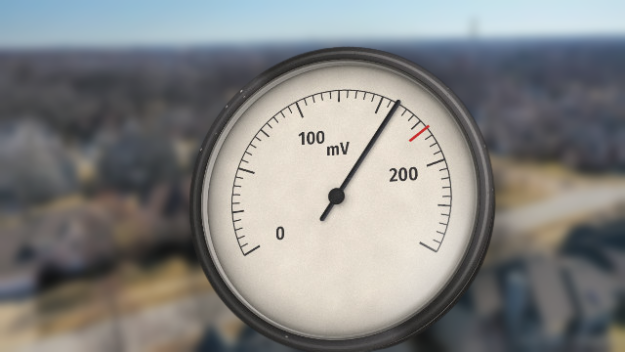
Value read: 160
